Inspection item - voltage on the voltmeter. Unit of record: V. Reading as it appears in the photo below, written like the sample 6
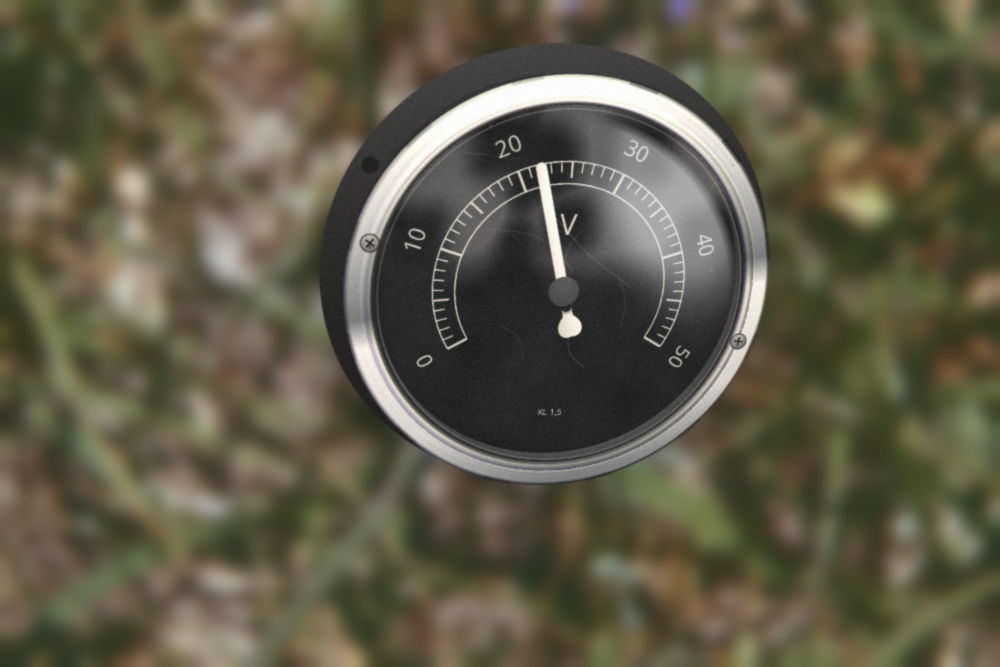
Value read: 22
